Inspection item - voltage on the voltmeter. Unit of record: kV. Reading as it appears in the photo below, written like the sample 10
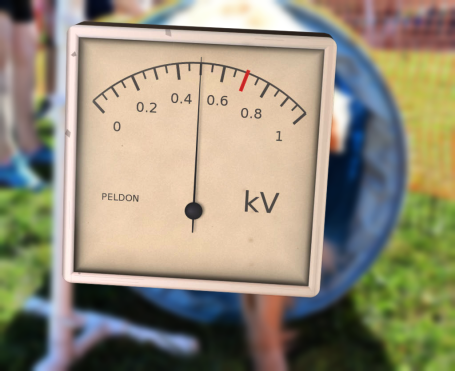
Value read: 0.5
